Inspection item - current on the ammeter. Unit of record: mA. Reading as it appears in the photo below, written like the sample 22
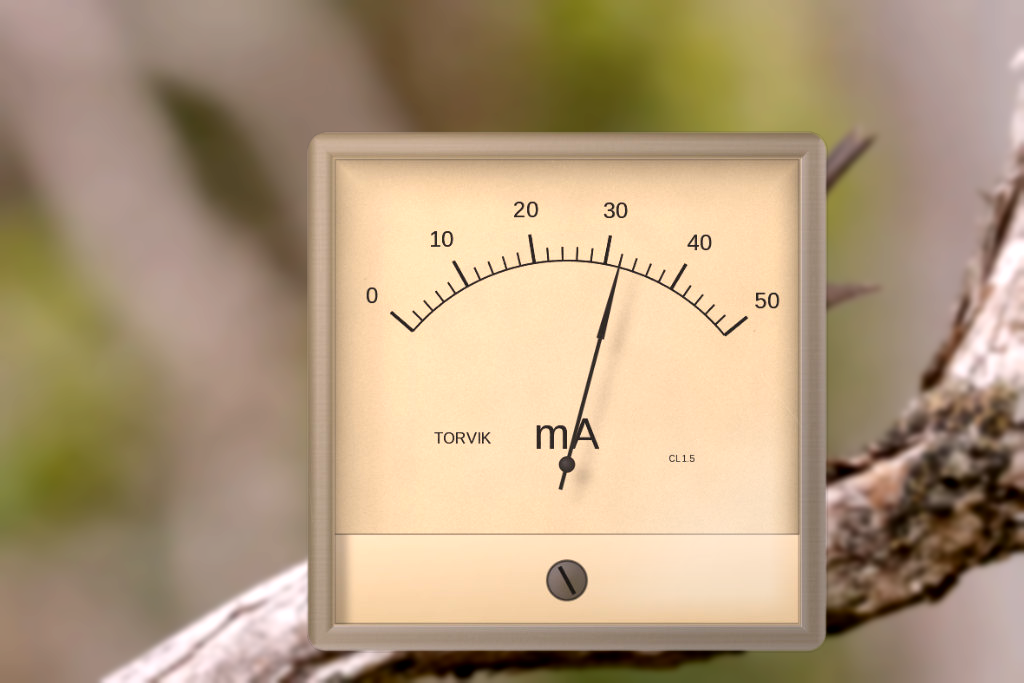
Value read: 32
